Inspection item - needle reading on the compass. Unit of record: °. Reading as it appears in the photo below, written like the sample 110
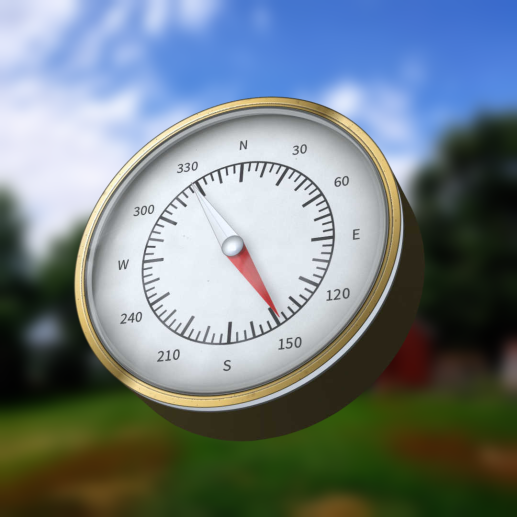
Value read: 147.5
